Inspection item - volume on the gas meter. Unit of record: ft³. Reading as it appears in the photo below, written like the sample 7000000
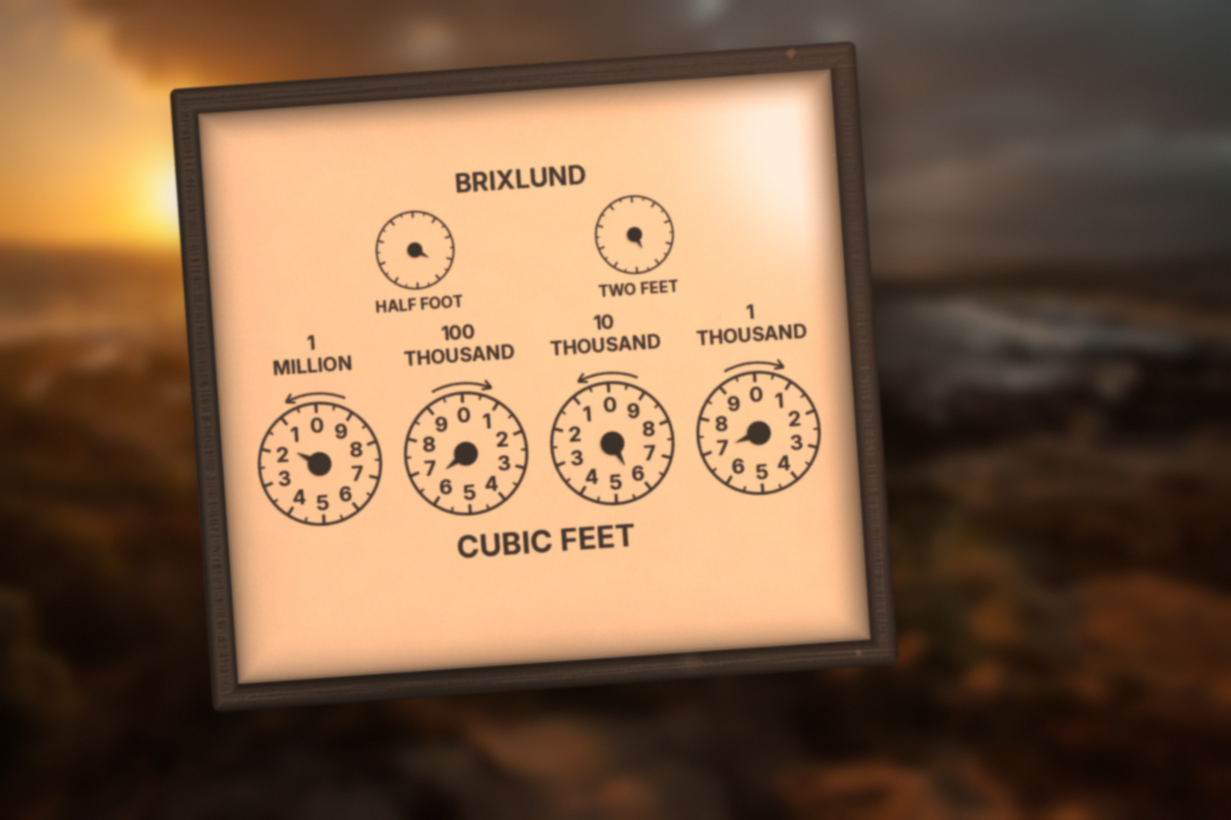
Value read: 165700
